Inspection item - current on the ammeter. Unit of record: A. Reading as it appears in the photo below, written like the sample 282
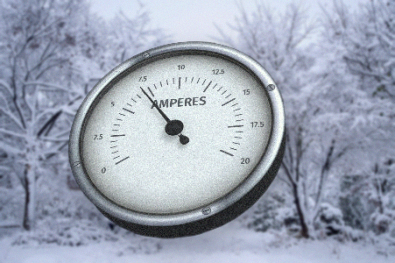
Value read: 7
